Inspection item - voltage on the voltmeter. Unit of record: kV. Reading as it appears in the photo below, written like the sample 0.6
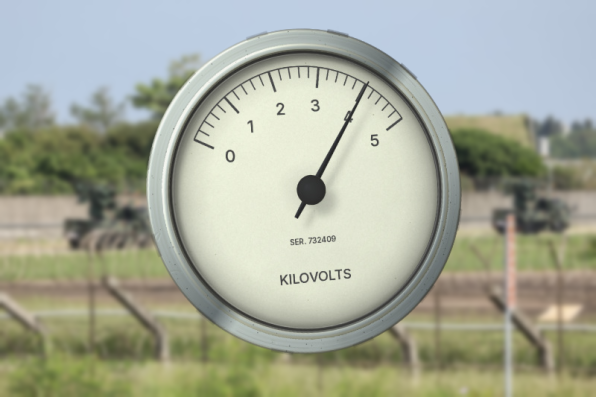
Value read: 4
